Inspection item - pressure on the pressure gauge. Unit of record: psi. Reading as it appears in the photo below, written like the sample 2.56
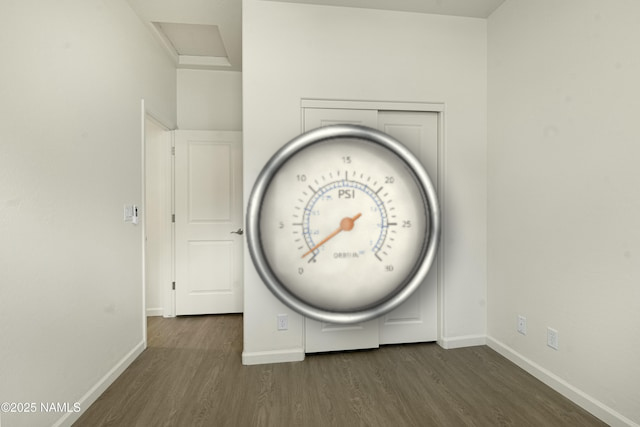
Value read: 1
